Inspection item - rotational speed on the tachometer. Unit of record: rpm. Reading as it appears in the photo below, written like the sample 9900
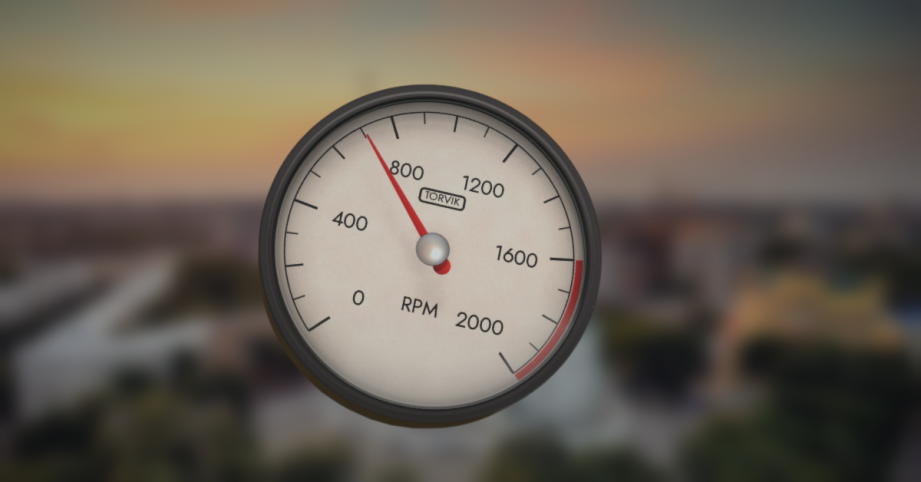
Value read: 700
